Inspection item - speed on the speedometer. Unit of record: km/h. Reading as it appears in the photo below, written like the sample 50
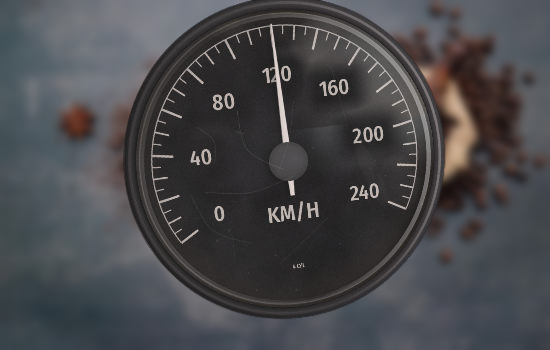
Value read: 120
